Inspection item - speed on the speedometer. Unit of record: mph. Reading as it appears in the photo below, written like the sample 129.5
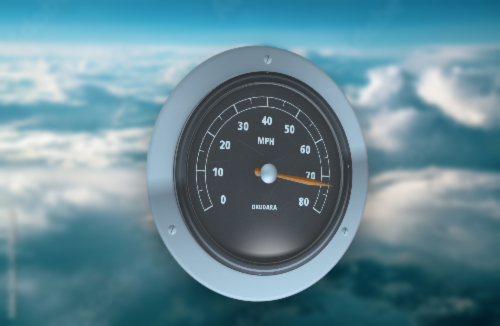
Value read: 72.5
